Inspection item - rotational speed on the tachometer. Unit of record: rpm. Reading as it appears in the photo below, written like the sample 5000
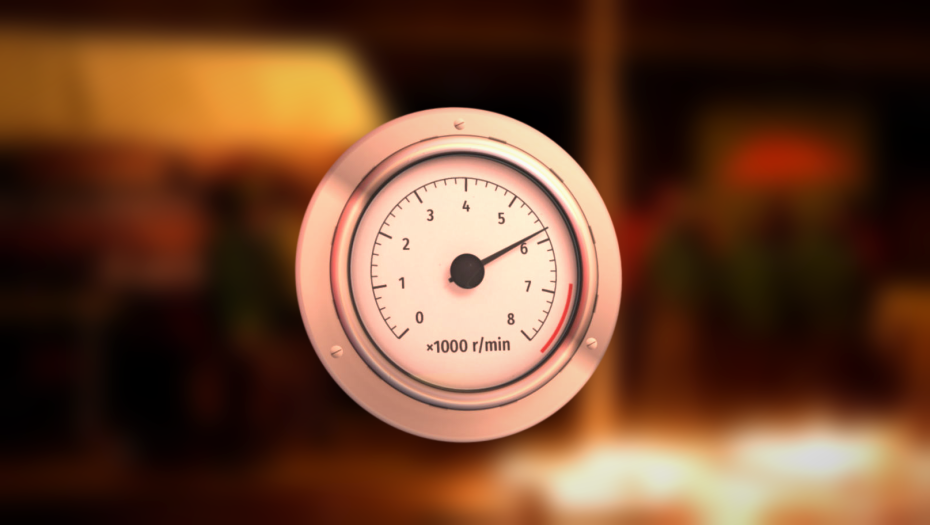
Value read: 5800
